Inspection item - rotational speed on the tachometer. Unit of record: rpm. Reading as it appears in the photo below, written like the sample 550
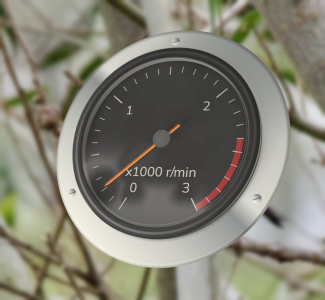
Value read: 200
